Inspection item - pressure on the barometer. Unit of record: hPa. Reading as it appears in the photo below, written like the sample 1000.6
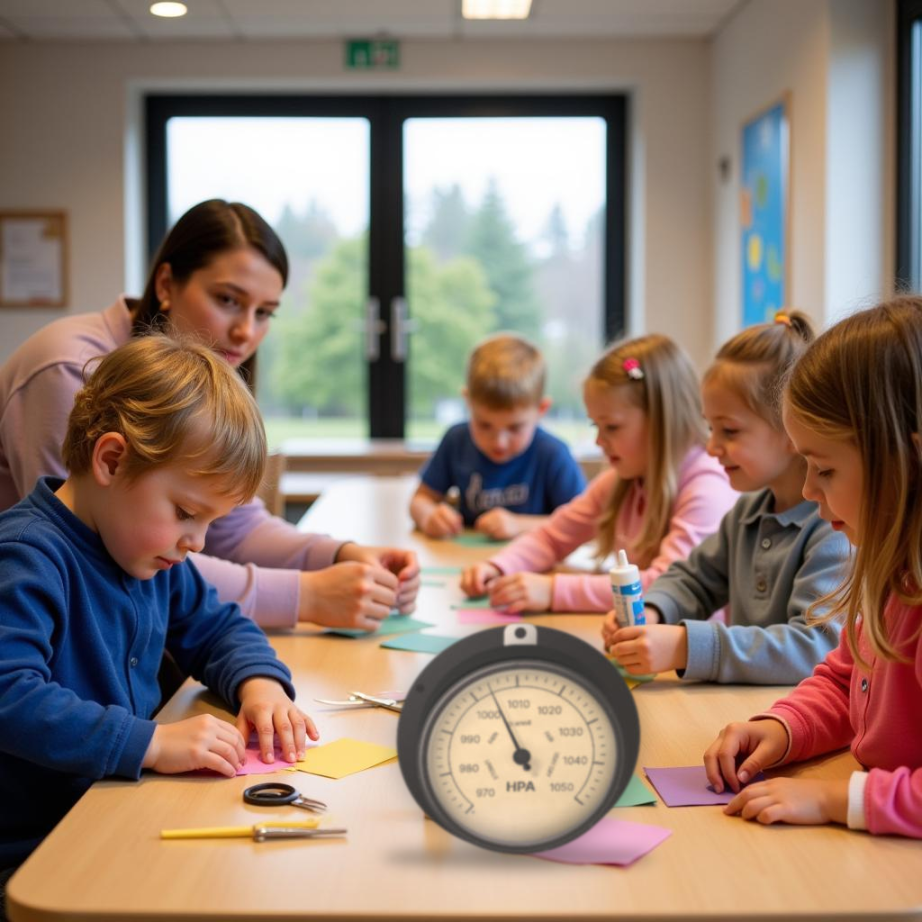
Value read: 1004
